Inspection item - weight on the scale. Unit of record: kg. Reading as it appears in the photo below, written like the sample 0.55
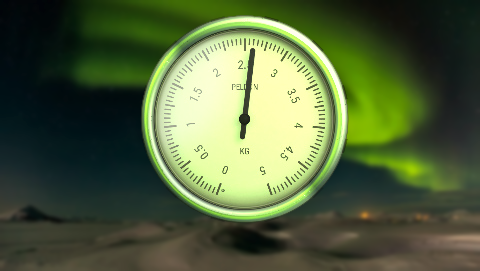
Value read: 2.6
